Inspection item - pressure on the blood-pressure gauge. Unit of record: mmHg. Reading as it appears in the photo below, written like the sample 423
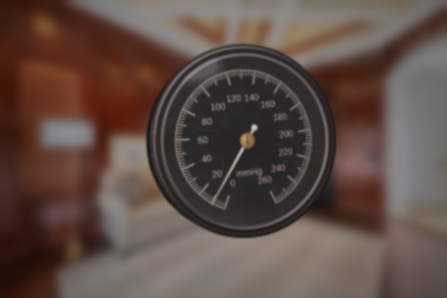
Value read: 10
